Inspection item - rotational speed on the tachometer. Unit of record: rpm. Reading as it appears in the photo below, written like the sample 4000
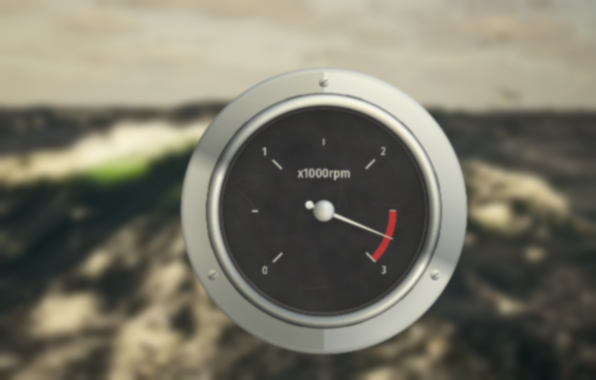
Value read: 2750
